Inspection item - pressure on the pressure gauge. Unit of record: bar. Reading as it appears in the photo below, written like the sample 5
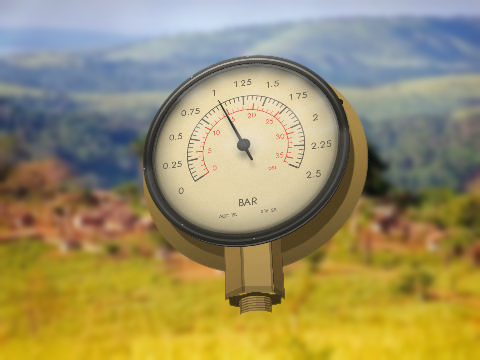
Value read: 1
